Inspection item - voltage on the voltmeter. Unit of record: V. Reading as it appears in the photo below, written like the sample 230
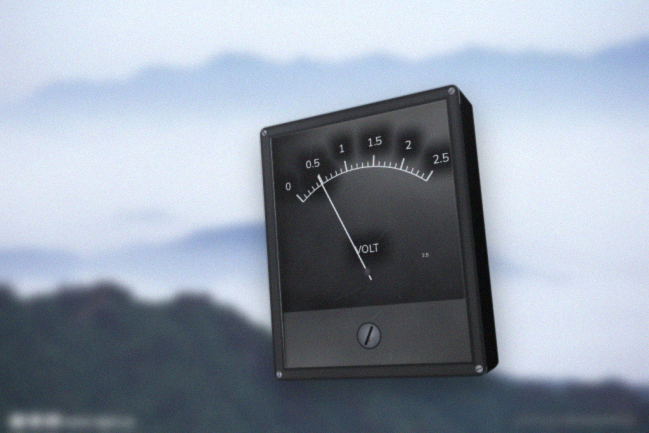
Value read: 0.5
